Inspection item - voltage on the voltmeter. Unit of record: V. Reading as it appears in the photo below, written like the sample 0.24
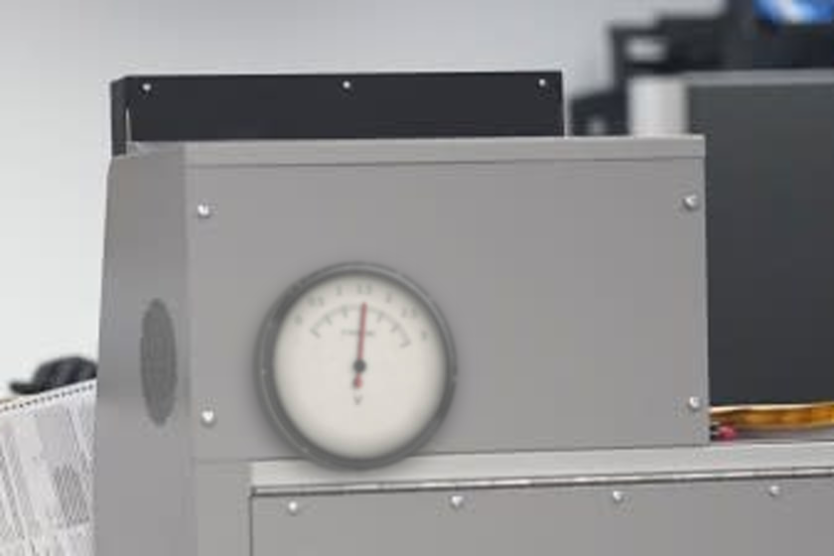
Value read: 1.5
